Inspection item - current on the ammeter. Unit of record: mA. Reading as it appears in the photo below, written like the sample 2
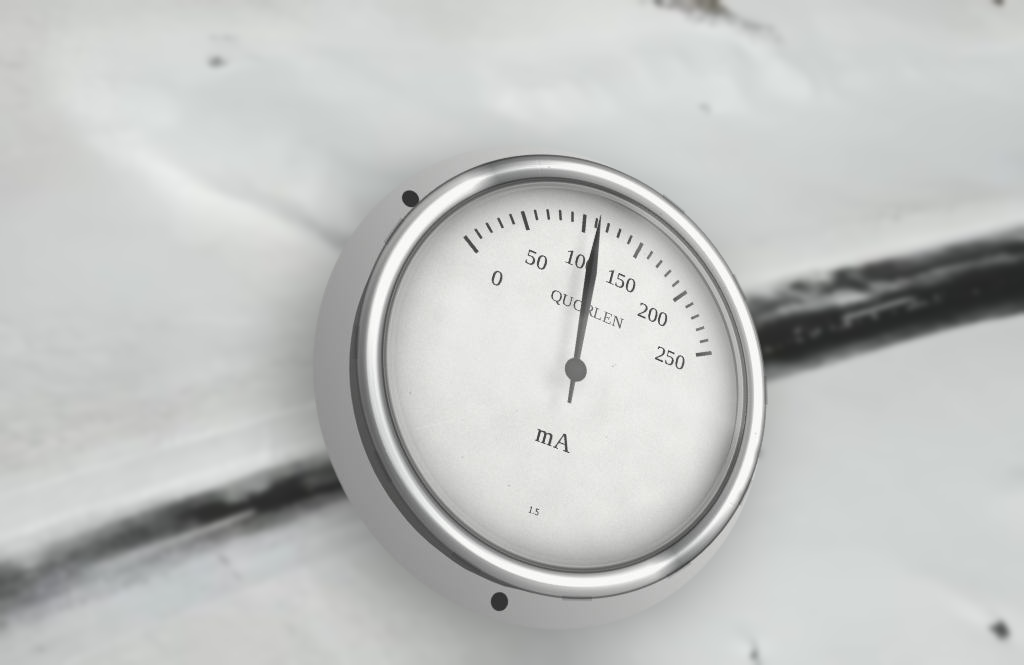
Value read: 110
